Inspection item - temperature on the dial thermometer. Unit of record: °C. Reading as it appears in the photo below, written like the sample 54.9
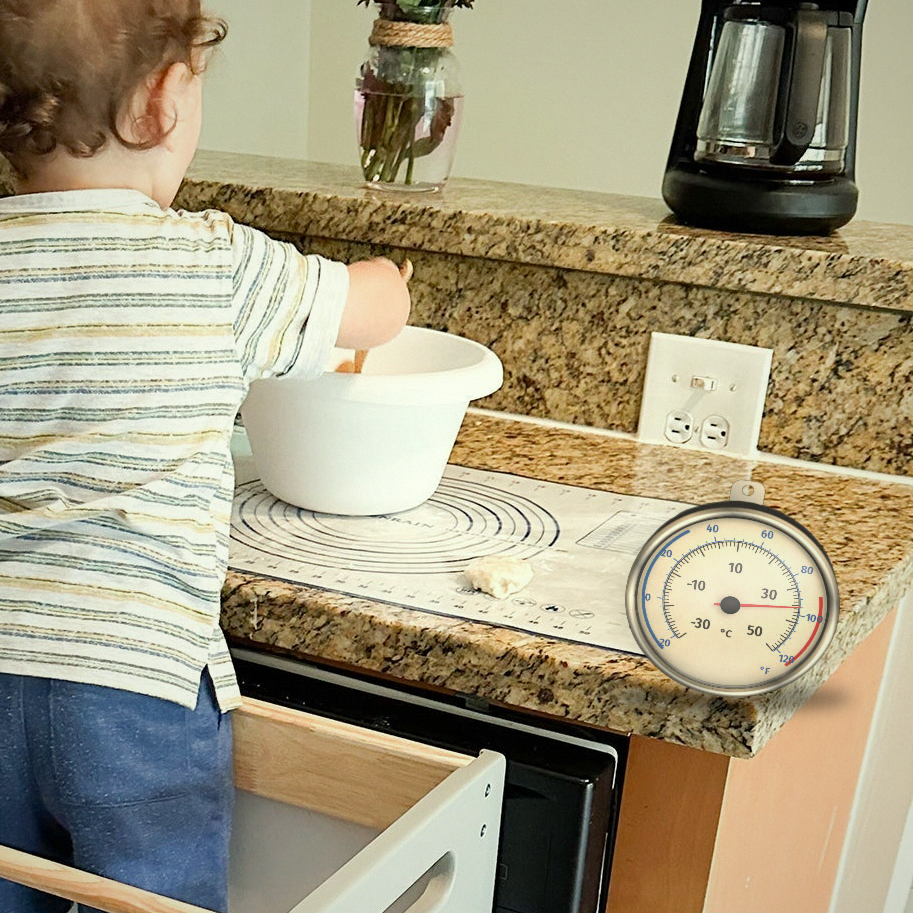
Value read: 35
